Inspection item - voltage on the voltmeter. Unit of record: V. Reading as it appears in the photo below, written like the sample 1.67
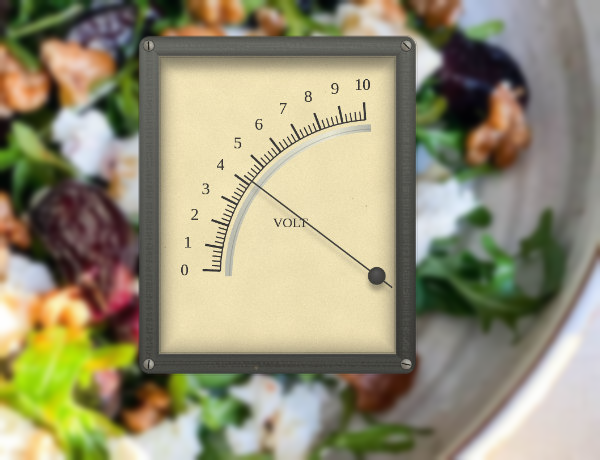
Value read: 4.2
